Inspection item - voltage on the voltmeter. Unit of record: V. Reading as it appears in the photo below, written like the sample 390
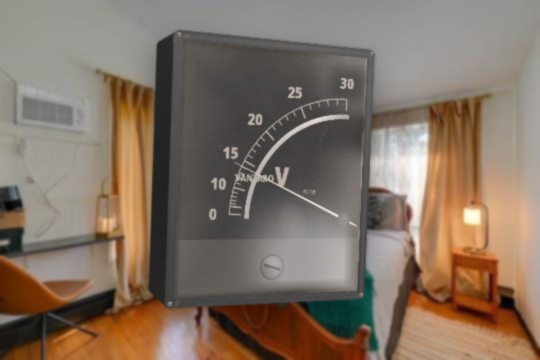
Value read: 14
